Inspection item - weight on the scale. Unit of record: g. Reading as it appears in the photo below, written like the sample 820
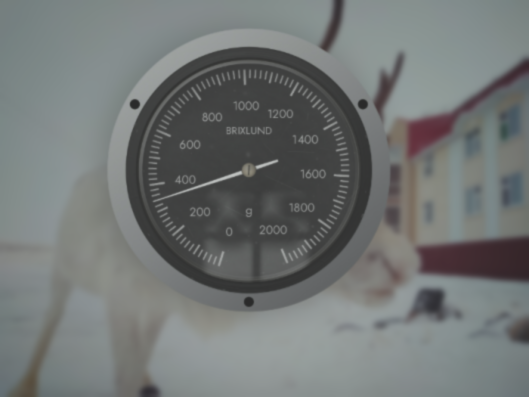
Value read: 340
